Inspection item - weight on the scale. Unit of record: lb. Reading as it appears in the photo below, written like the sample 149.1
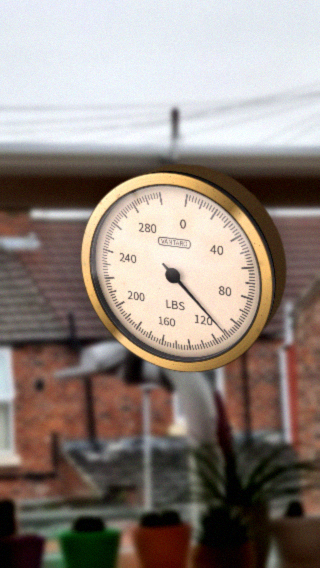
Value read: 110
